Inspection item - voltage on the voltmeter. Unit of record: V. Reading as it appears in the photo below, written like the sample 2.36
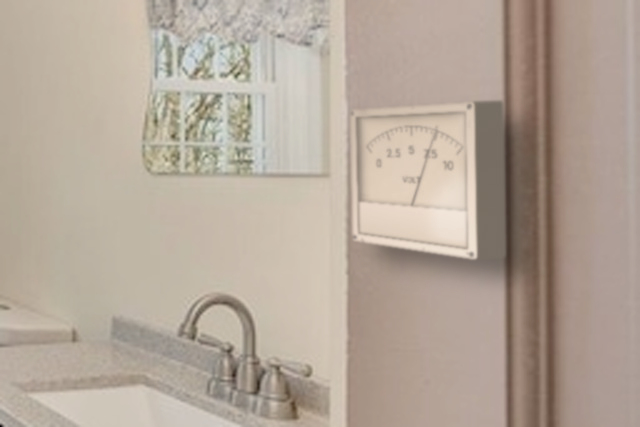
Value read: 7.5
